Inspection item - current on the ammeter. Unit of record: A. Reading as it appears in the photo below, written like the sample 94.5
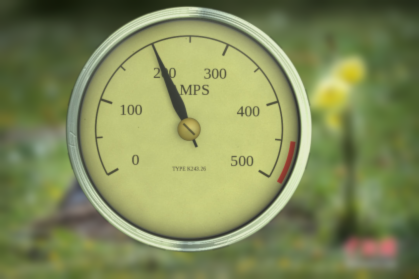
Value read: 200
